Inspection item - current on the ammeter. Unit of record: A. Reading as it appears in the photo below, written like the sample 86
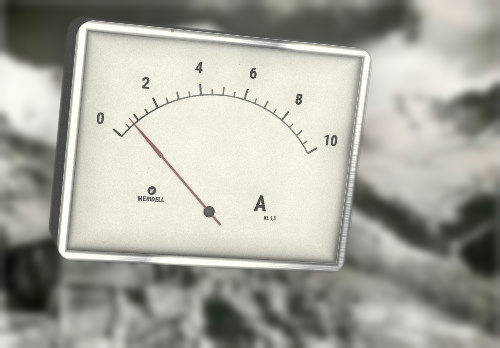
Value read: 0.75
